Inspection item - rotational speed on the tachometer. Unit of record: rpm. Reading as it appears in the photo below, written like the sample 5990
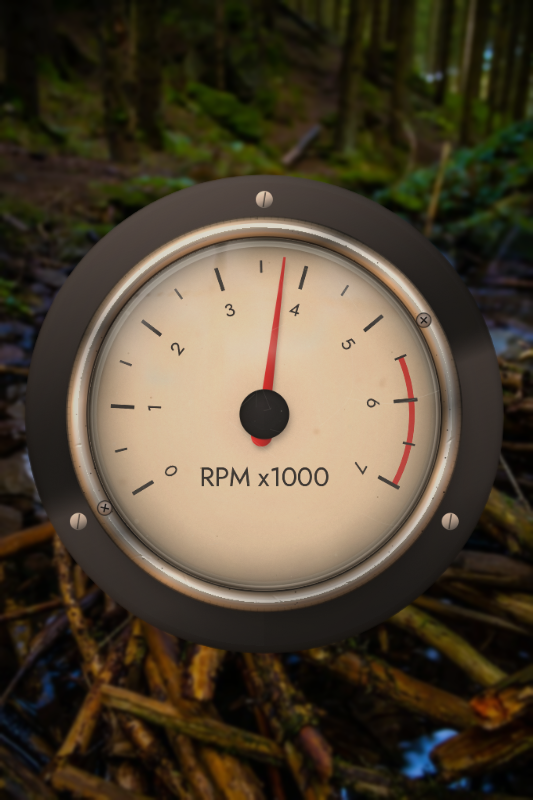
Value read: 3750
